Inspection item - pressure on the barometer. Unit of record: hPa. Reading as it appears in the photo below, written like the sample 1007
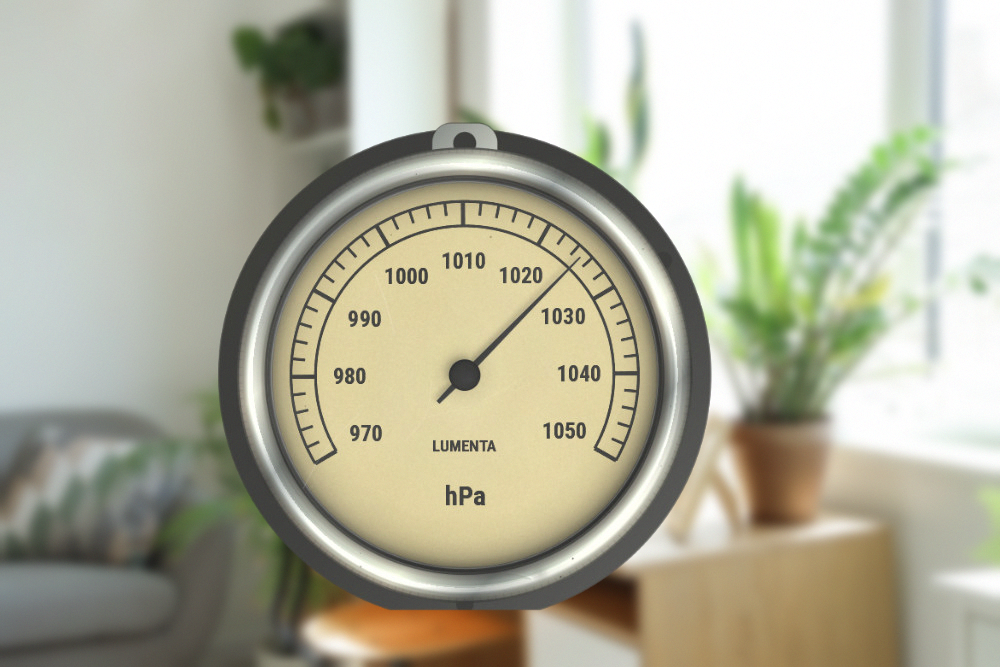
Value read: 1025
